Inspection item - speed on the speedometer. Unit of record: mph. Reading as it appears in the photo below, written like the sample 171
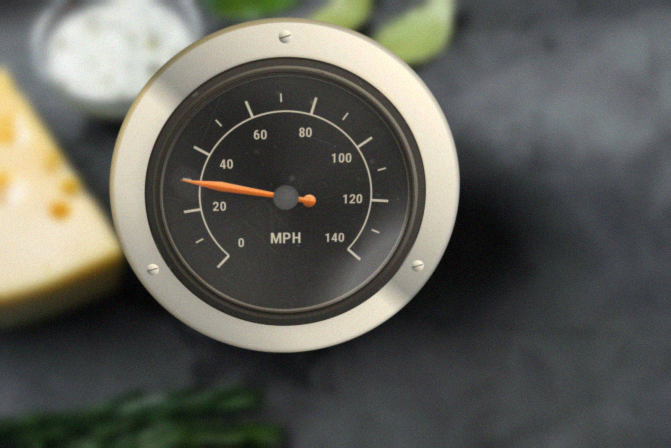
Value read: 30
